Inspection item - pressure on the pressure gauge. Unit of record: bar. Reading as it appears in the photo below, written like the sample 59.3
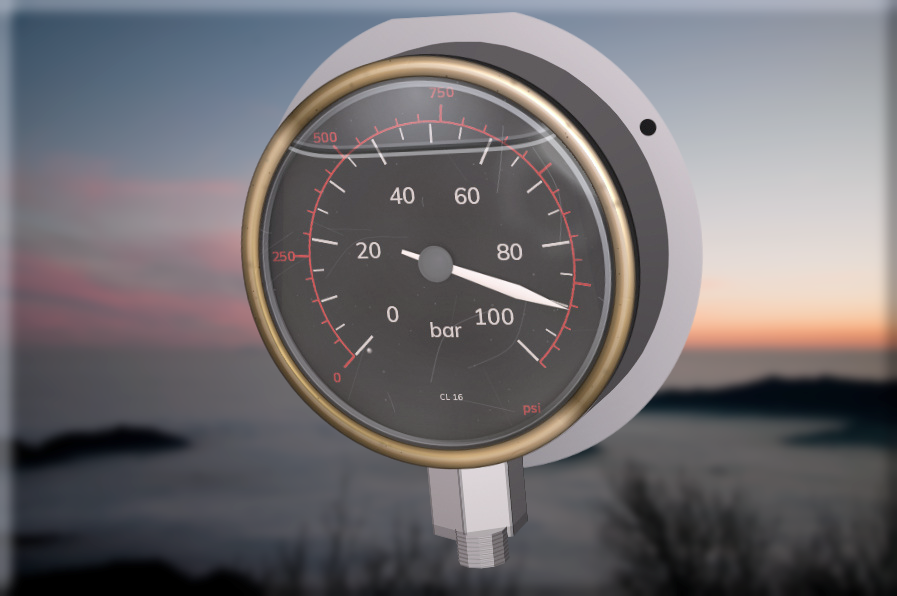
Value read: 90
